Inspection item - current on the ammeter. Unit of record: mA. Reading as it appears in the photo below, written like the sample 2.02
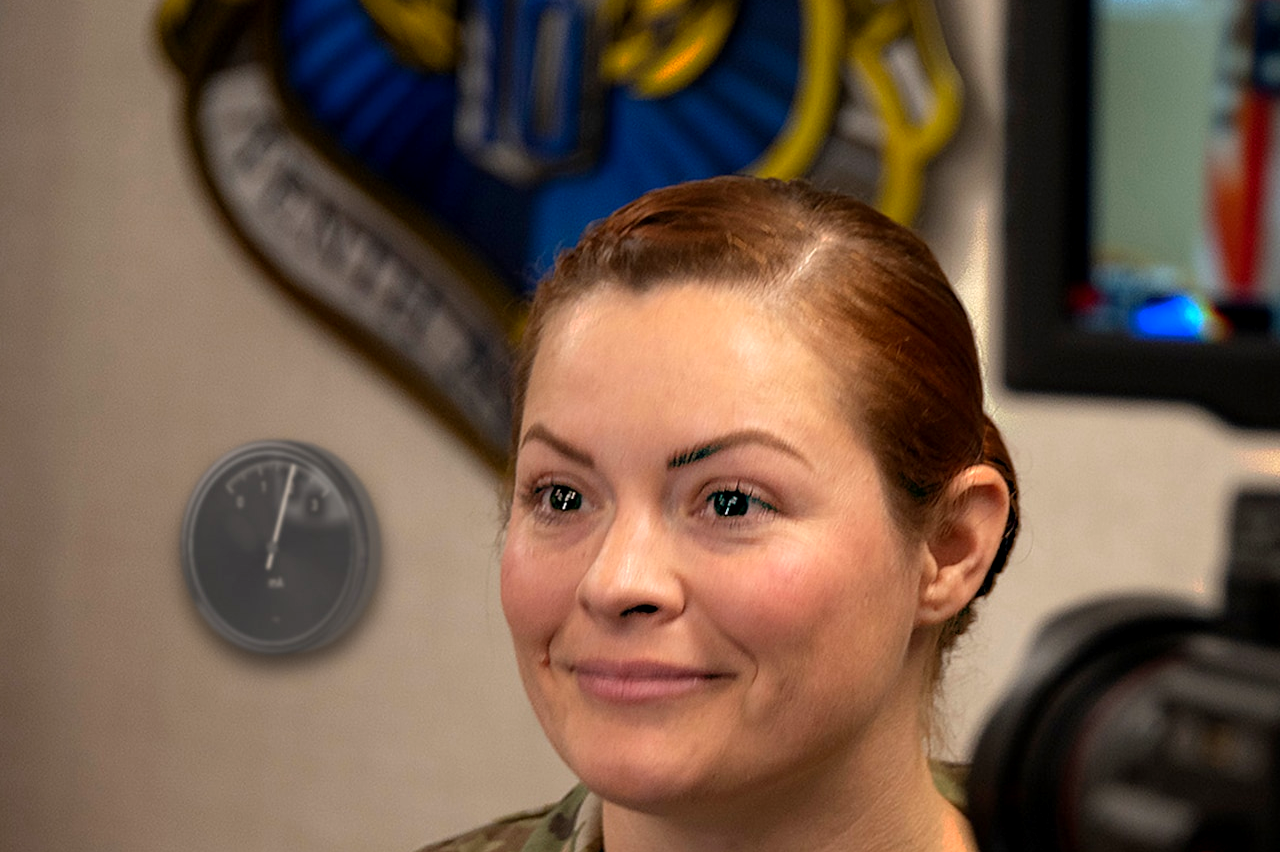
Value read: 2
